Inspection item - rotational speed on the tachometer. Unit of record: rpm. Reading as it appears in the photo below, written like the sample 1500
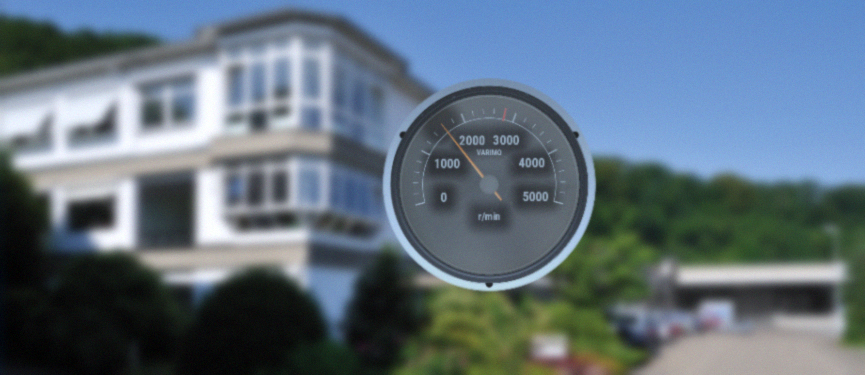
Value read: 1600
